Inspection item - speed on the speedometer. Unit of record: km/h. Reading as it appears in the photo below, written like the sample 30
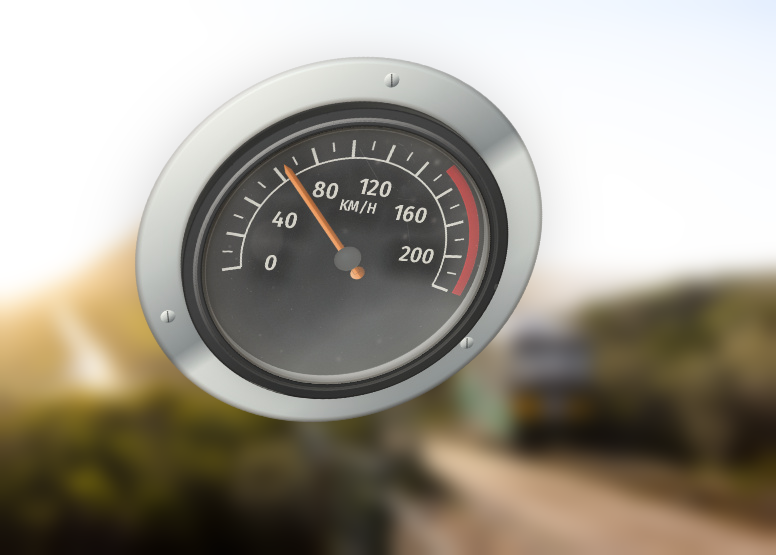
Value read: 65
